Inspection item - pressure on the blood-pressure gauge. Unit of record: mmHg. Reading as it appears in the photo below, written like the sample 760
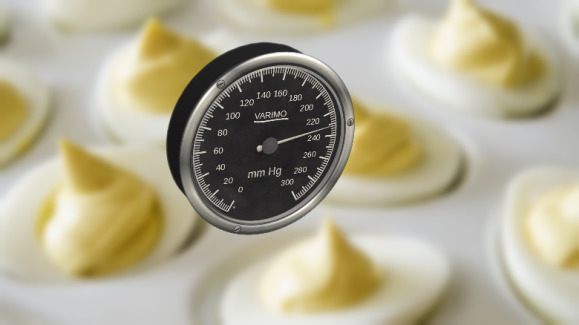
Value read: 230
